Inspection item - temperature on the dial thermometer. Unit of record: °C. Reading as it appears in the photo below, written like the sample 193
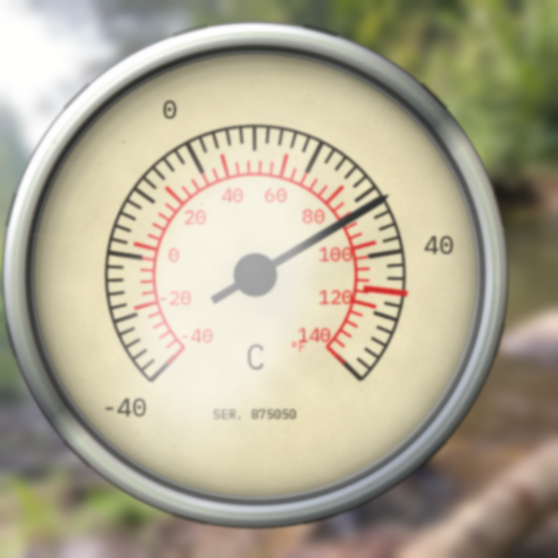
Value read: 32
